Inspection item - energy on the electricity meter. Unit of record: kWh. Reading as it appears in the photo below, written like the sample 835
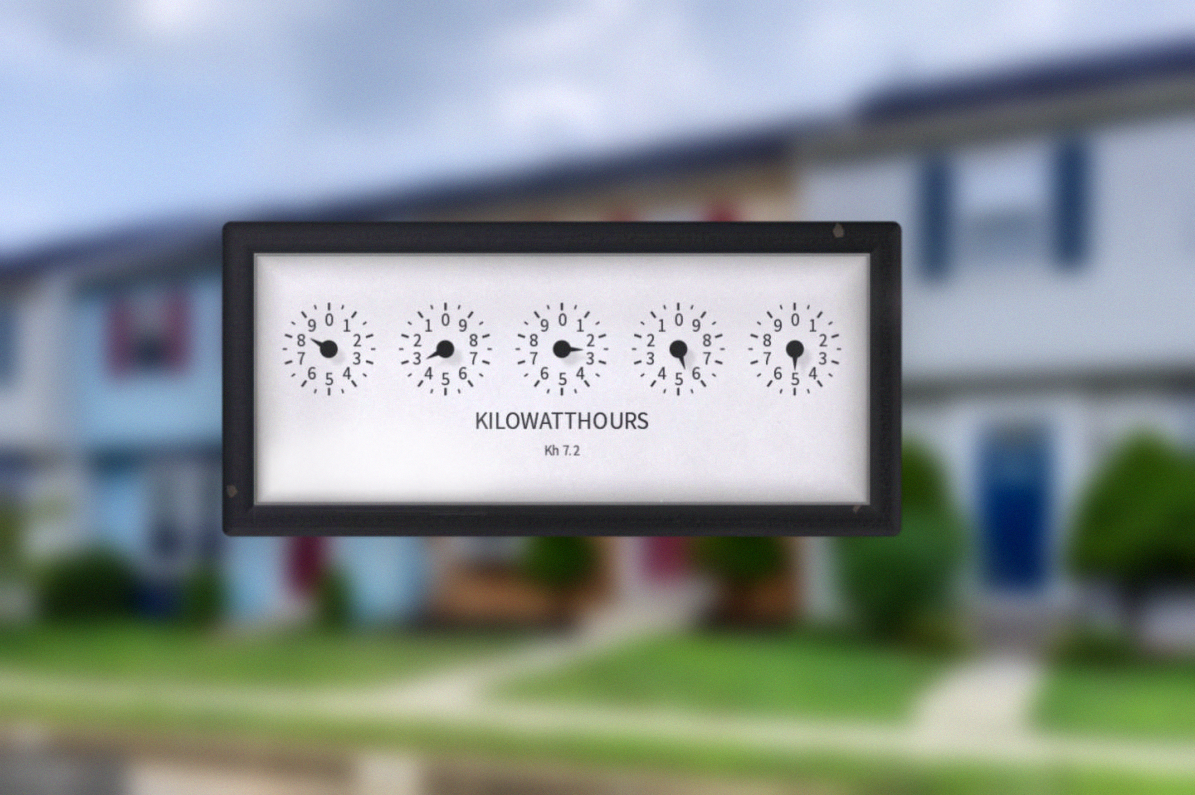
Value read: 83255
